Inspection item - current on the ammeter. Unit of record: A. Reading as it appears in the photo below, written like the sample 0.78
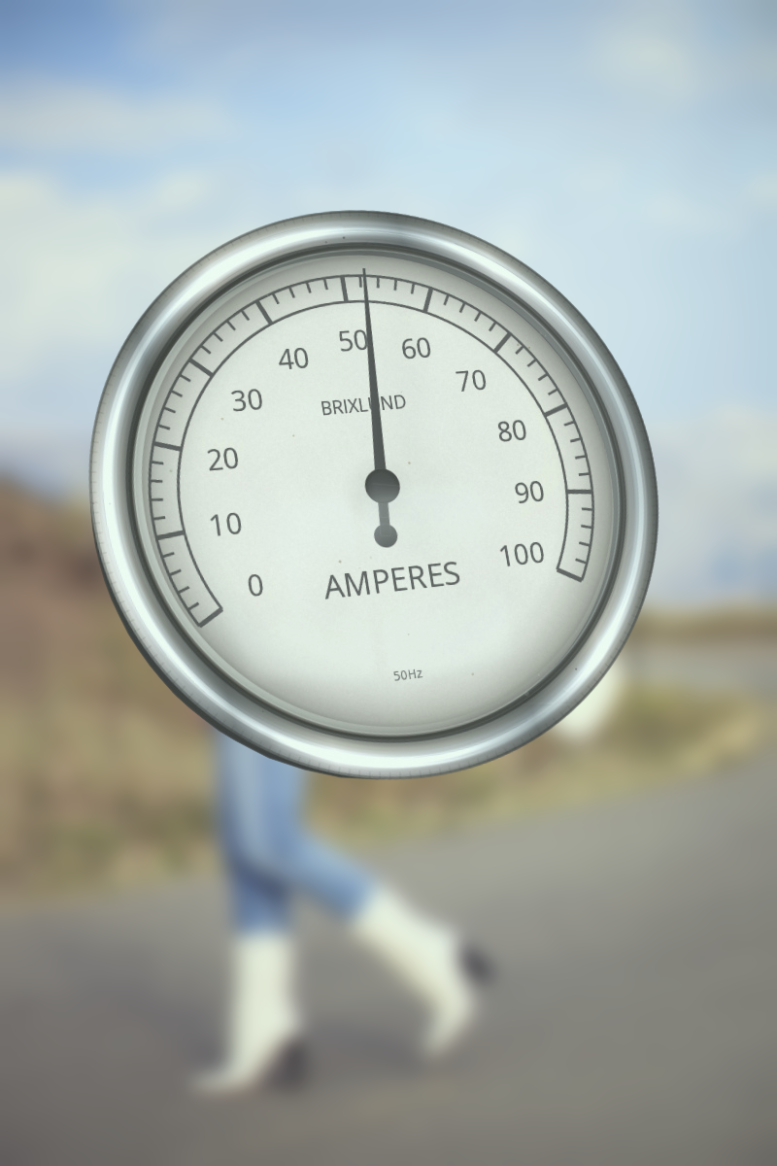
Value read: 52
